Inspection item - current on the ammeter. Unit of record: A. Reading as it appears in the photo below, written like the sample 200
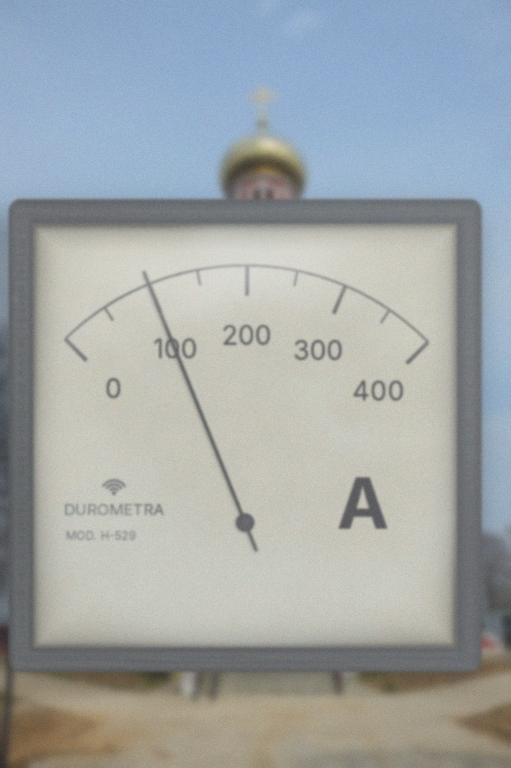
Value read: 100
